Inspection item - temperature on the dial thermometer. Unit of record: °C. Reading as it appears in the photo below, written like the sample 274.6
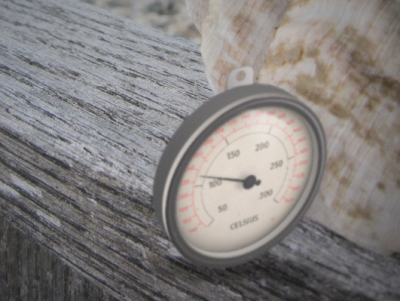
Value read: 112.5
